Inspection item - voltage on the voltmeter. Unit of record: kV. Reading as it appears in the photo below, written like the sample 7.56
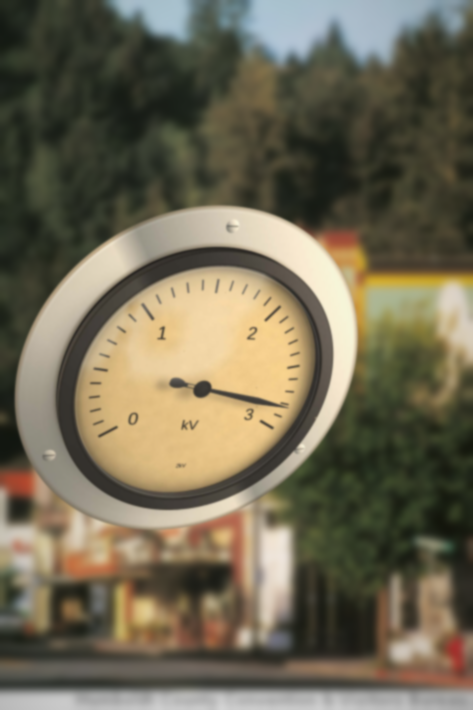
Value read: 2.8
